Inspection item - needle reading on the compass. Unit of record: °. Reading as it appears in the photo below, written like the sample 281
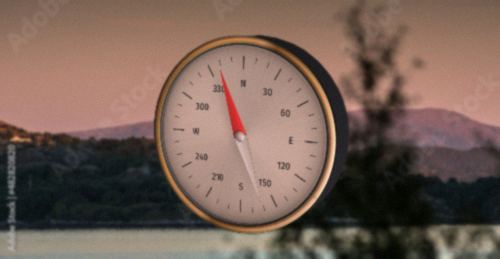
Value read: 340
